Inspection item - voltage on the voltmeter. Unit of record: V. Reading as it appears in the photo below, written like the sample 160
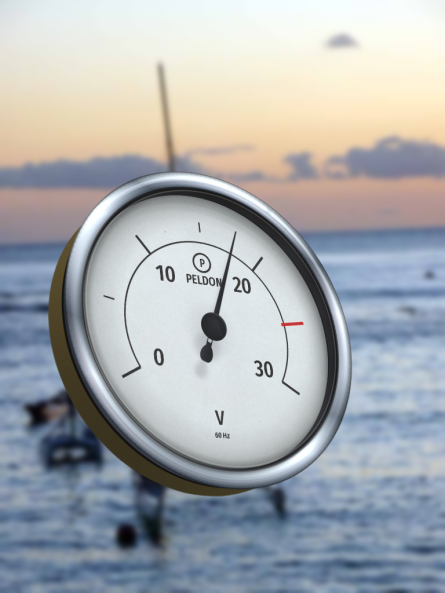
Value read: 17.5
